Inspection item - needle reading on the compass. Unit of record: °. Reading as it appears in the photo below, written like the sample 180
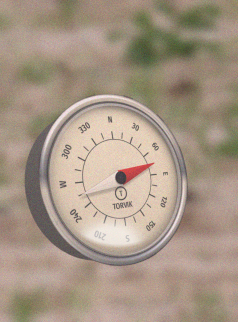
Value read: 75
